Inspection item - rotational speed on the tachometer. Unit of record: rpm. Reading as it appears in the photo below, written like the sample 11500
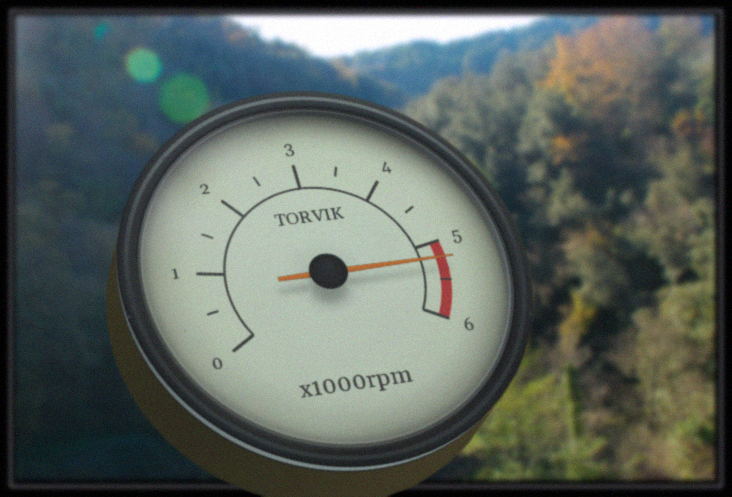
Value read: 5250
